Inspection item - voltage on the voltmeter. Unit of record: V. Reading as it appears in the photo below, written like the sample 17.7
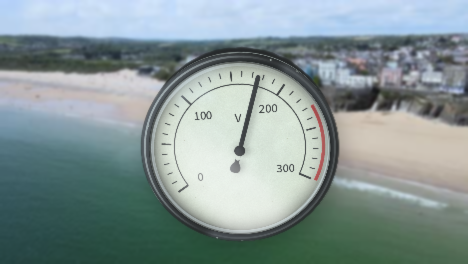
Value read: 175
